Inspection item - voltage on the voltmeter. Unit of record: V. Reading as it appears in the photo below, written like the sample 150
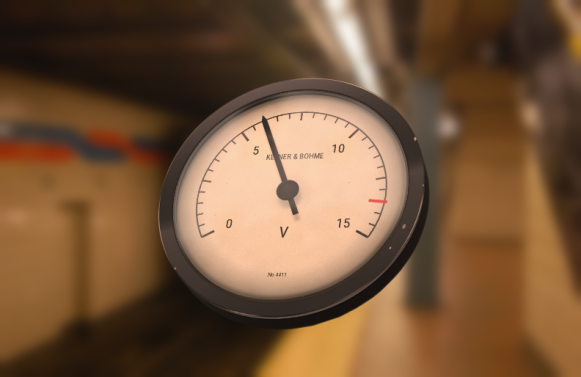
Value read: 6
